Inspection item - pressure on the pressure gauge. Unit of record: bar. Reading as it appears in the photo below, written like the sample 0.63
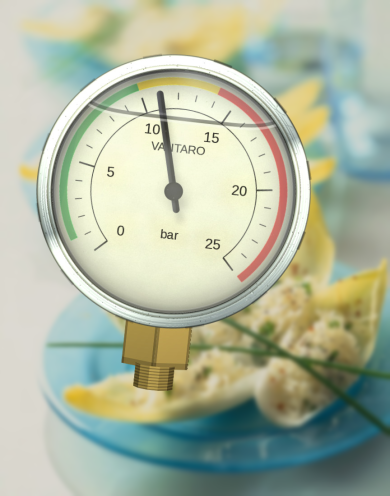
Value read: 11
